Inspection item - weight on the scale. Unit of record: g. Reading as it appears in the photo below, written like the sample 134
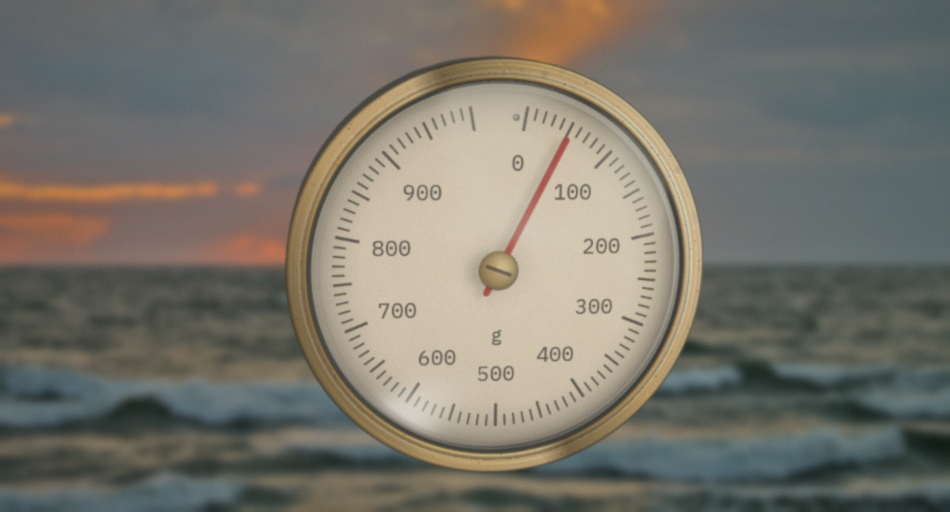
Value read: 50
